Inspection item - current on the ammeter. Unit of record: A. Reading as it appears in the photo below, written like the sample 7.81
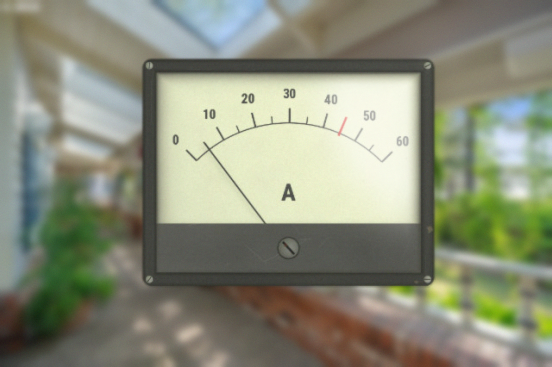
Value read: 5
